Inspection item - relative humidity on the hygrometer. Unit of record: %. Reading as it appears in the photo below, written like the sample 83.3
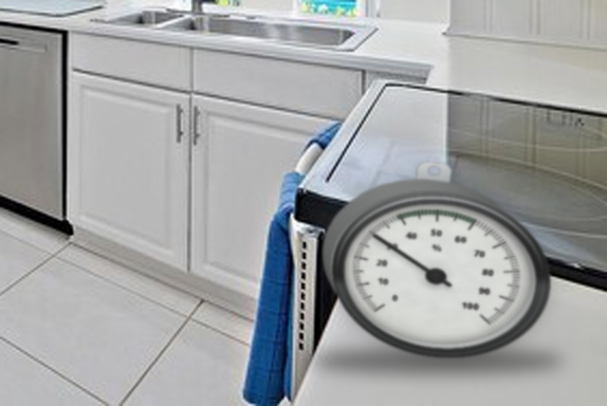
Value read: 30
